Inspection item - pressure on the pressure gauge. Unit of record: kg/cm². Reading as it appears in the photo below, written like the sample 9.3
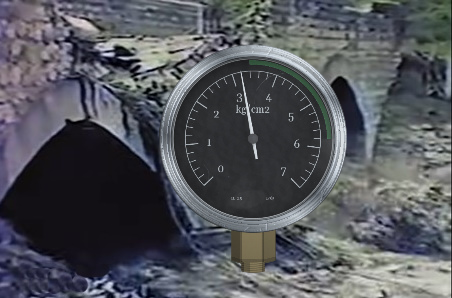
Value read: 3.2
